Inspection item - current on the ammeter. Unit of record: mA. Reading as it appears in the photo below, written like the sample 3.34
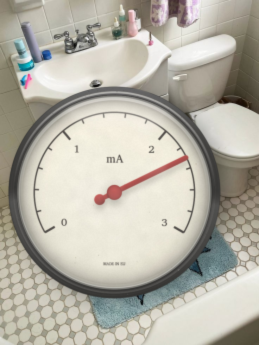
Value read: 2.3
